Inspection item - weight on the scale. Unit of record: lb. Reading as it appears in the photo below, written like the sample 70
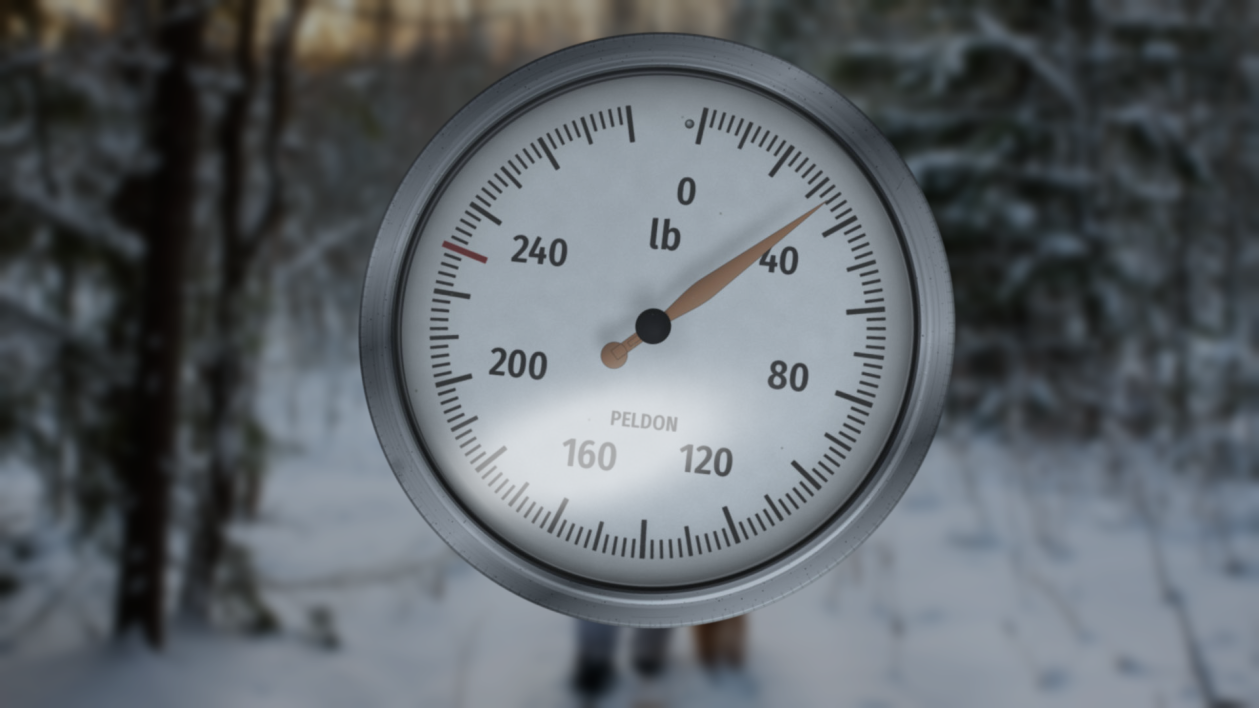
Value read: 34
